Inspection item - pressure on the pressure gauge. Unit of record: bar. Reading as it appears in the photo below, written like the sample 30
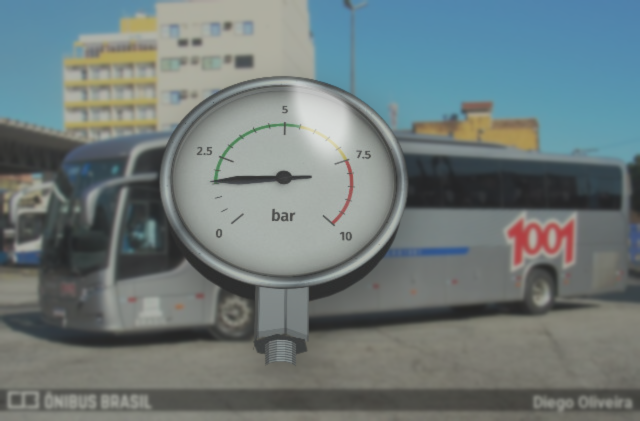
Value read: 1.5
